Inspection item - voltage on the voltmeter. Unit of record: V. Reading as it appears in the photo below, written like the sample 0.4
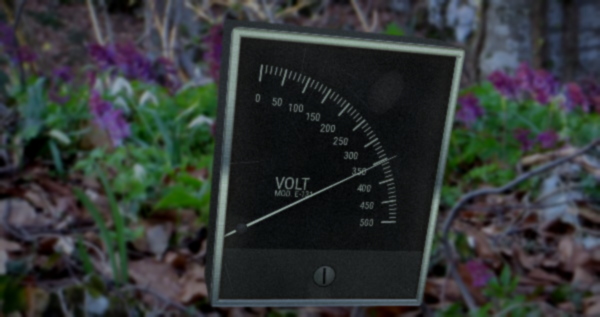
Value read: 350
